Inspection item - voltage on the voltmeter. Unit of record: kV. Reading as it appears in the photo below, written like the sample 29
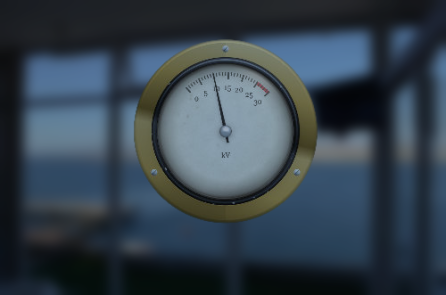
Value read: 10
